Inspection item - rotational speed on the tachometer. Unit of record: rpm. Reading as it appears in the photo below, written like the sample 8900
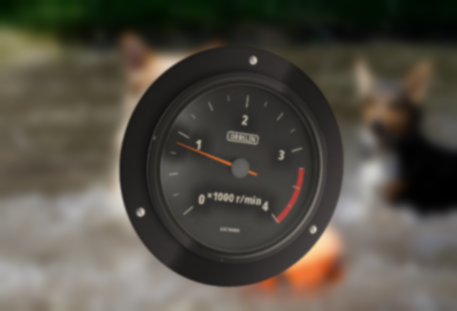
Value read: 875
